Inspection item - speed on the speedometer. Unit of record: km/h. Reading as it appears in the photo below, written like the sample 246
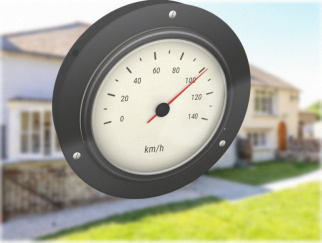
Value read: 100
